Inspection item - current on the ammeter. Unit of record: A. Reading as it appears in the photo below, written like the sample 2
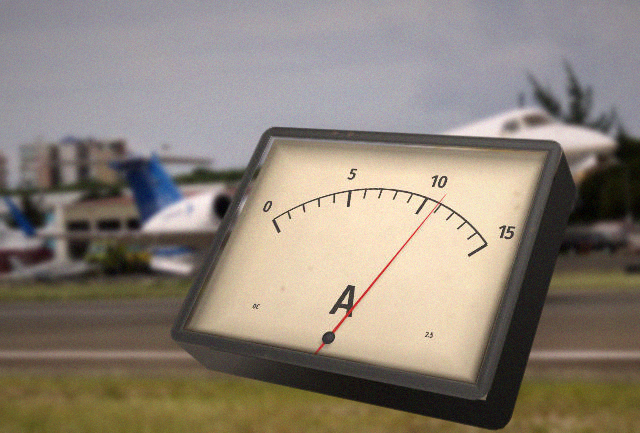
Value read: 11
